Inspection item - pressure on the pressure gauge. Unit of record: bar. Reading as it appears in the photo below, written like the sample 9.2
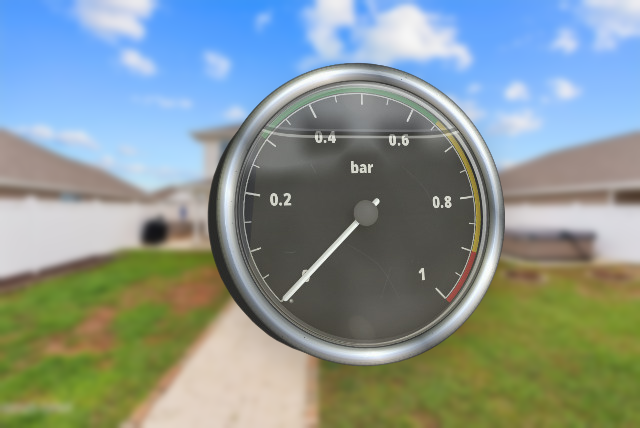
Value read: 0
